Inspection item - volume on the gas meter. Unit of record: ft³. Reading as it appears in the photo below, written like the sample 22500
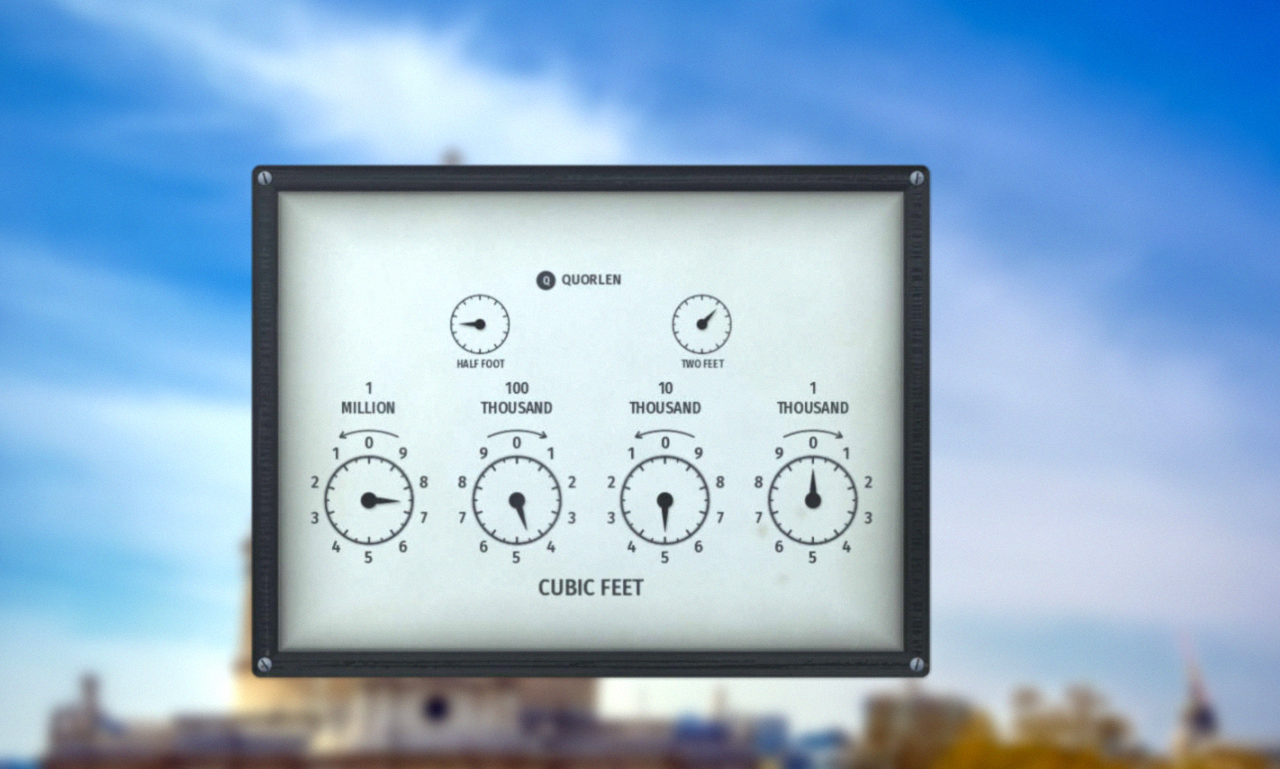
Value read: 745000
